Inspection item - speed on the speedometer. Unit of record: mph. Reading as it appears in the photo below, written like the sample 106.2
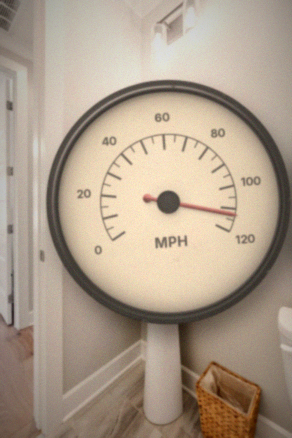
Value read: 112.5
